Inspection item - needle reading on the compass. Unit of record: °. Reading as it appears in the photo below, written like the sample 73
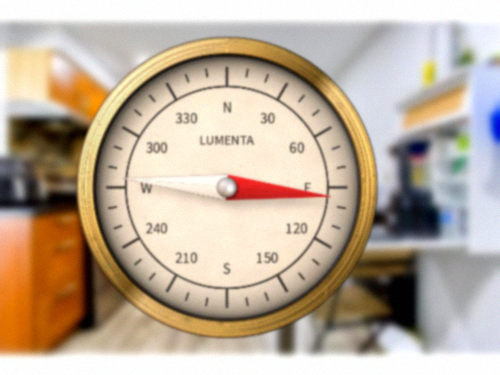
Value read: 95
